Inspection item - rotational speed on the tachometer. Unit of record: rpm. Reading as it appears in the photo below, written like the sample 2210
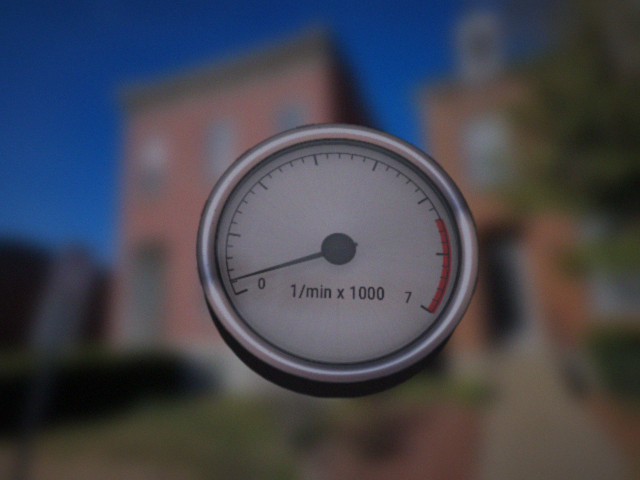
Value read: 200
